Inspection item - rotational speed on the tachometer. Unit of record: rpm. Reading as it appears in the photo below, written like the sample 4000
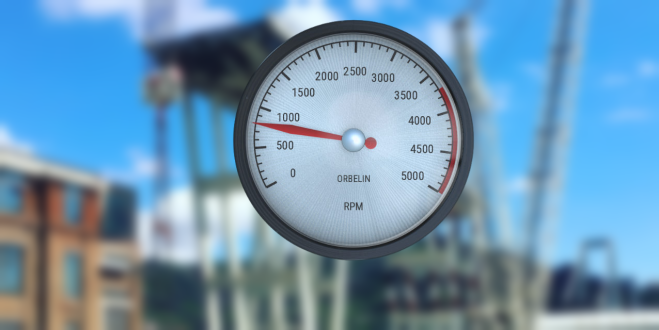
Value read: 800
